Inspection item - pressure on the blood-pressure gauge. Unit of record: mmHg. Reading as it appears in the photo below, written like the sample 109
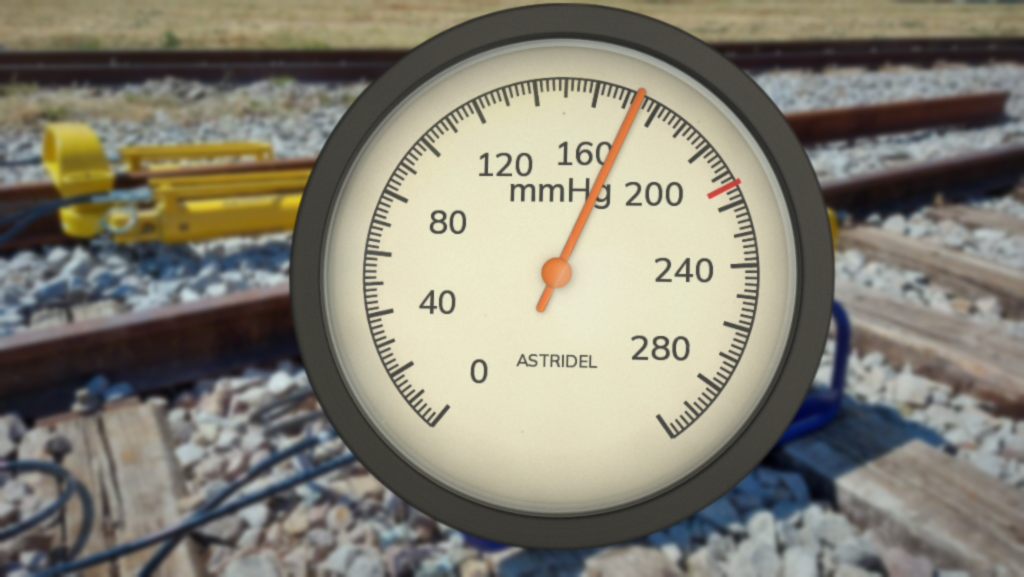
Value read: 174
